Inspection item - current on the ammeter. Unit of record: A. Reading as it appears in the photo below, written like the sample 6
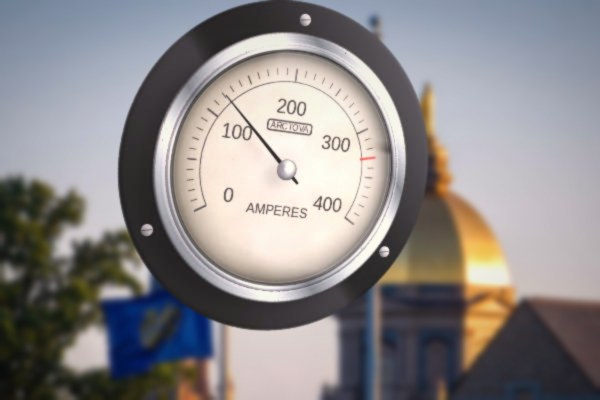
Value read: 120
